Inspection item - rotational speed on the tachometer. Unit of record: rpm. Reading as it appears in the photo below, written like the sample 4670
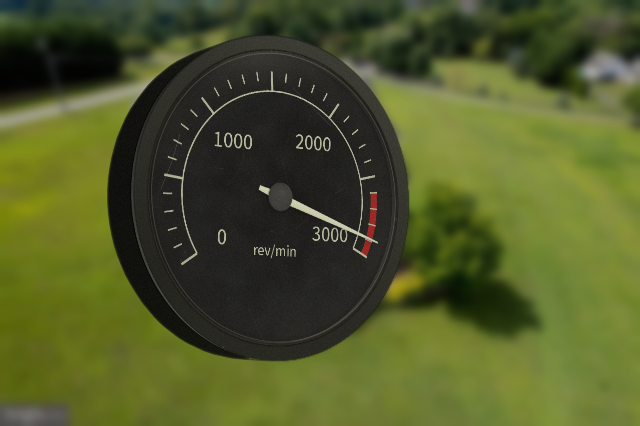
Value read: 2900
